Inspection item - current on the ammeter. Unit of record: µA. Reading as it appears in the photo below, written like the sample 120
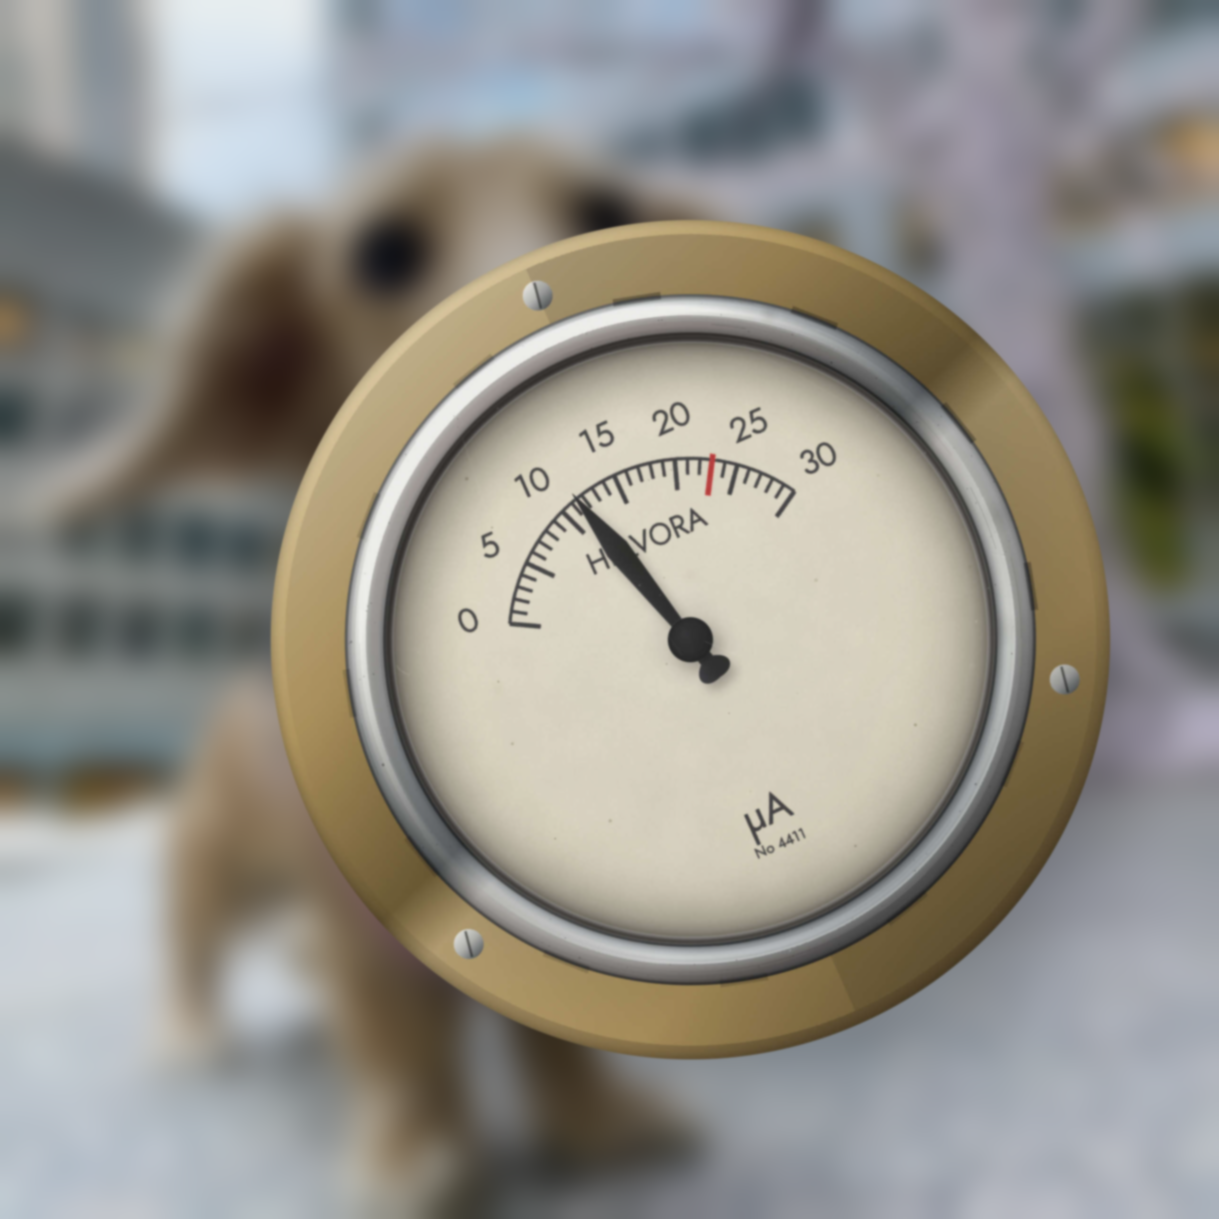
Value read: 11.5
